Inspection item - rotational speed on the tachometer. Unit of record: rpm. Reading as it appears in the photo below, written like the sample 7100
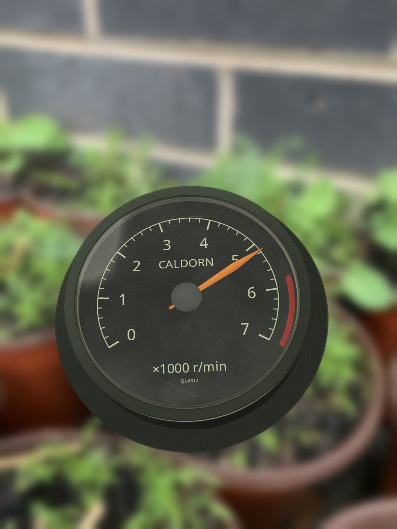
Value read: 5200
